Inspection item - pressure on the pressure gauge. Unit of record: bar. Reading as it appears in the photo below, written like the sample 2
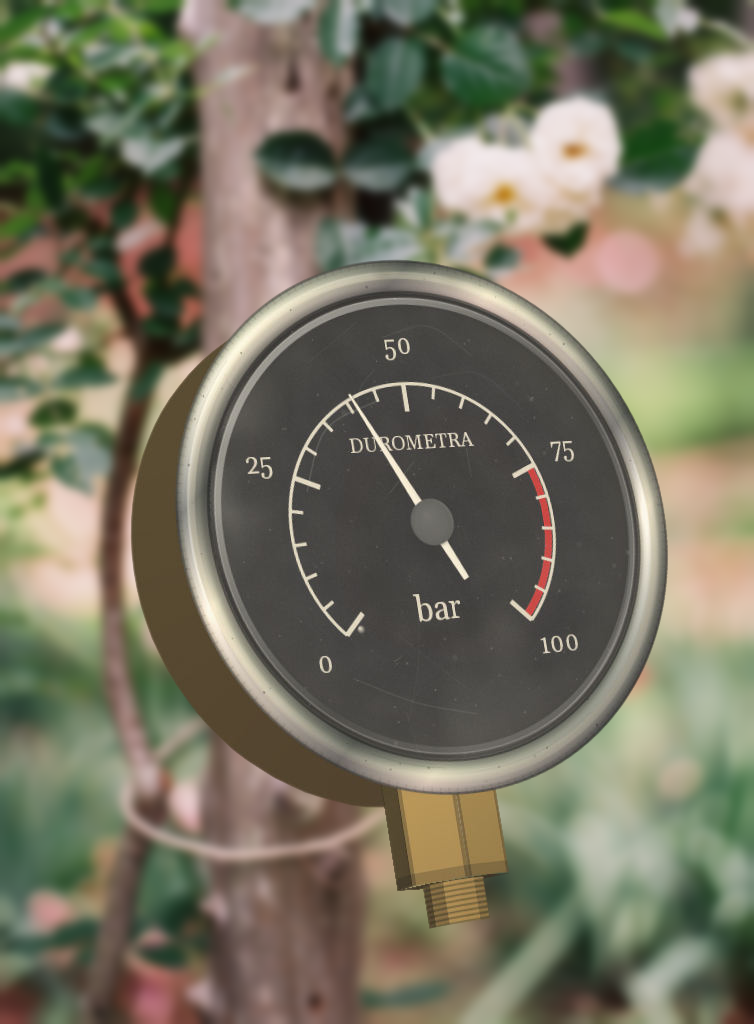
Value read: 40
